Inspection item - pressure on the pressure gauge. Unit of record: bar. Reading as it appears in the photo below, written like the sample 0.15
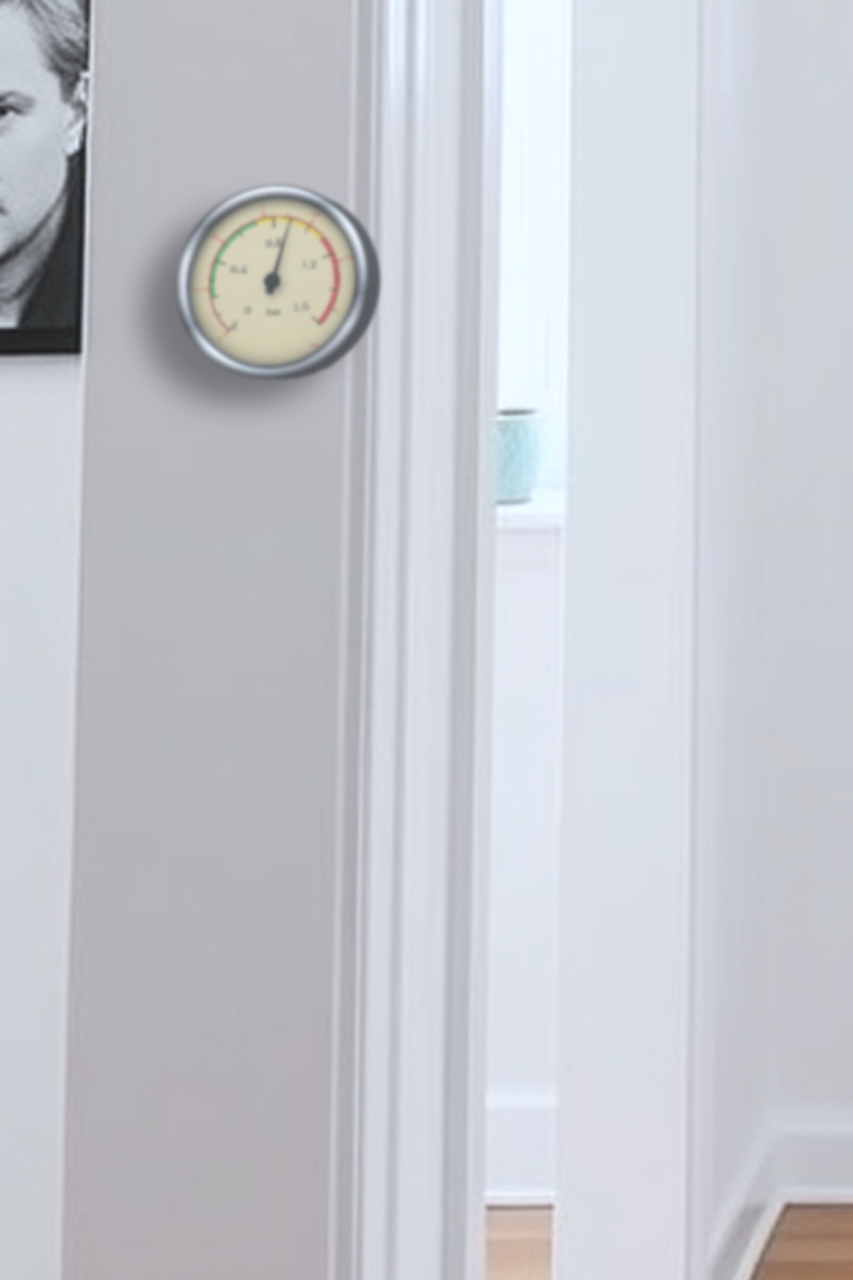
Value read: 0.9
